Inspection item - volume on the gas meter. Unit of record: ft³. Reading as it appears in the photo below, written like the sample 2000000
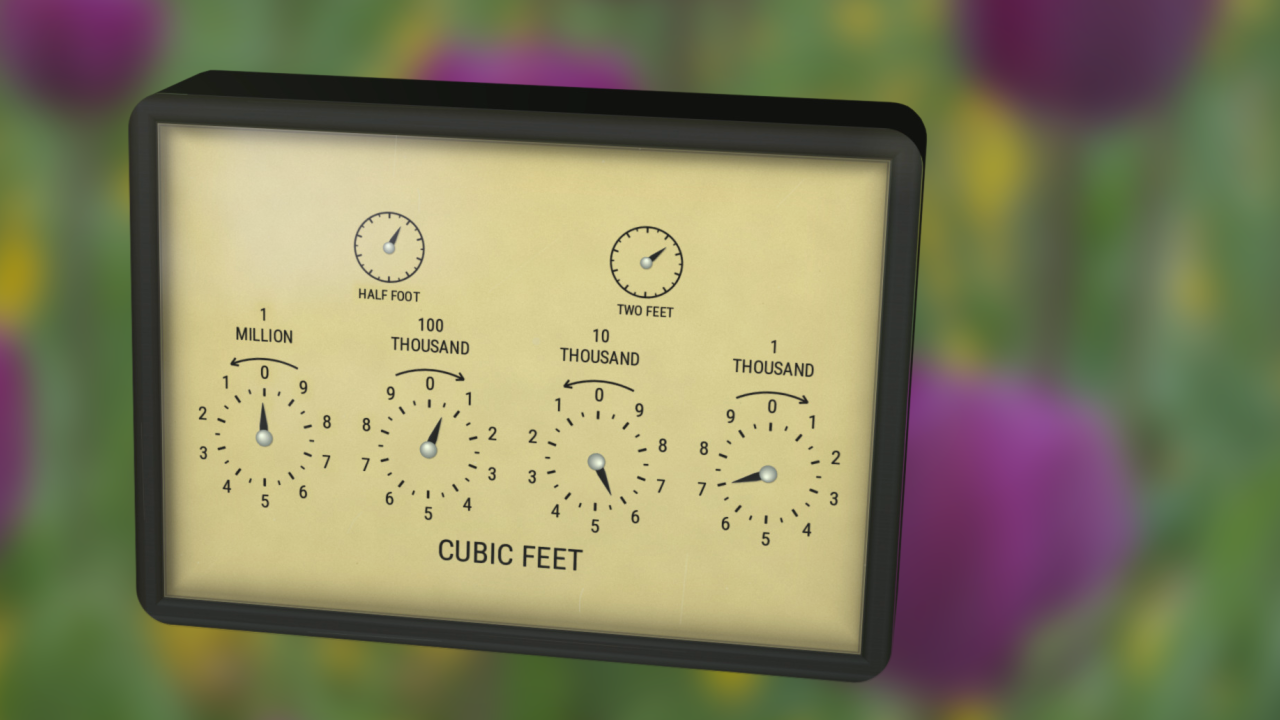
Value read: 5700
